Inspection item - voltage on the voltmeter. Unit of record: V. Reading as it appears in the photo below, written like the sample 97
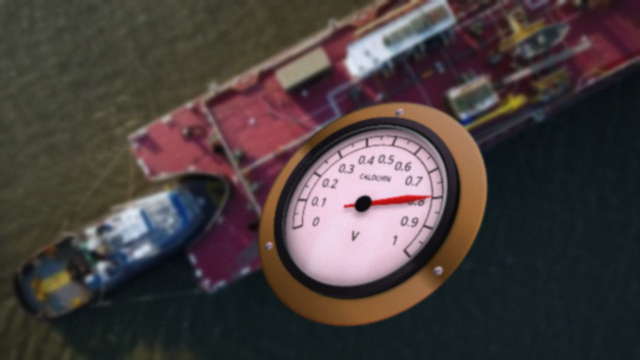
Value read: 0.8
